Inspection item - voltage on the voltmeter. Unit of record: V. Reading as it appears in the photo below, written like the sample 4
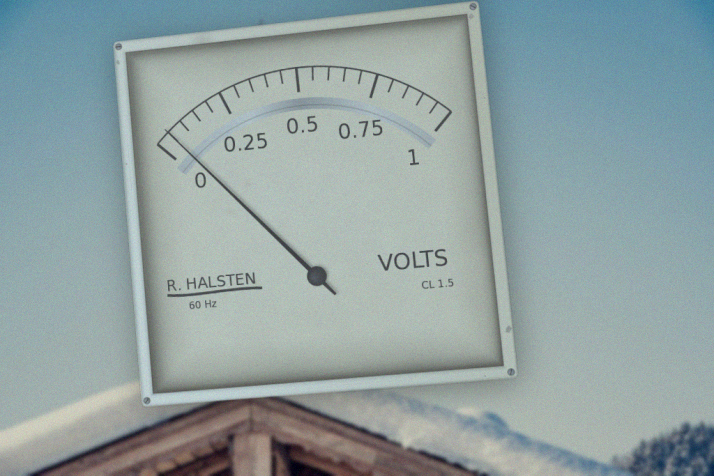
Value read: 0.05
